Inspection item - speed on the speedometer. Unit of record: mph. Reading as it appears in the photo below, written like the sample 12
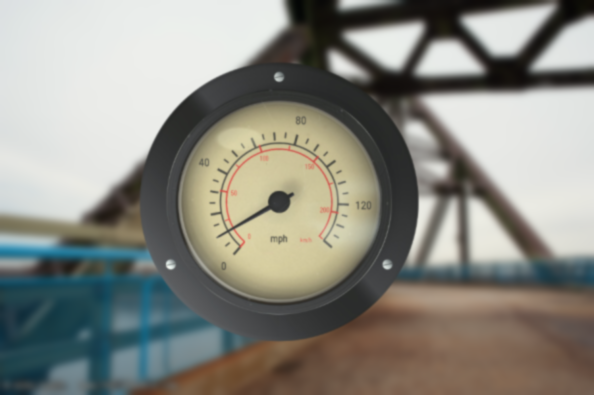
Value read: 10
